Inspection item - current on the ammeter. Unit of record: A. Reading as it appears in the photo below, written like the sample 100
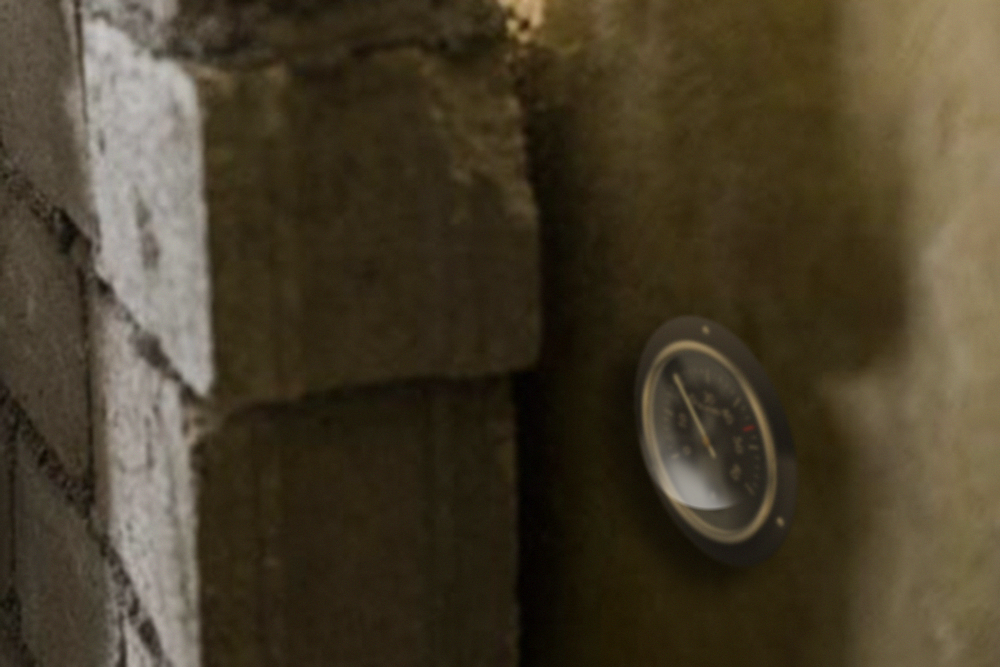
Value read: 20
